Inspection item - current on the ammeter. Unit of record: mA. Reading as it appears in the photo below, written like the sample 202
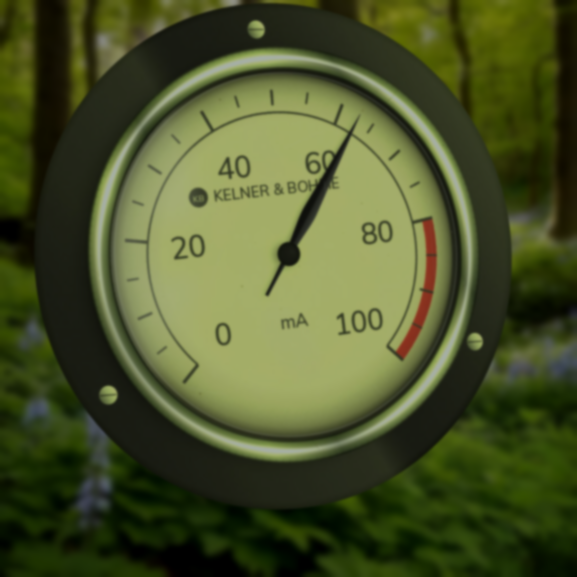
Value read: 62.5
